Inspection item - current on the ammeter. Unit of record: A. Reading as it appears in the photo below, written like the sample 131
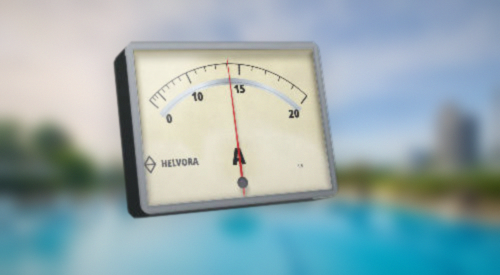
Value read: 14
